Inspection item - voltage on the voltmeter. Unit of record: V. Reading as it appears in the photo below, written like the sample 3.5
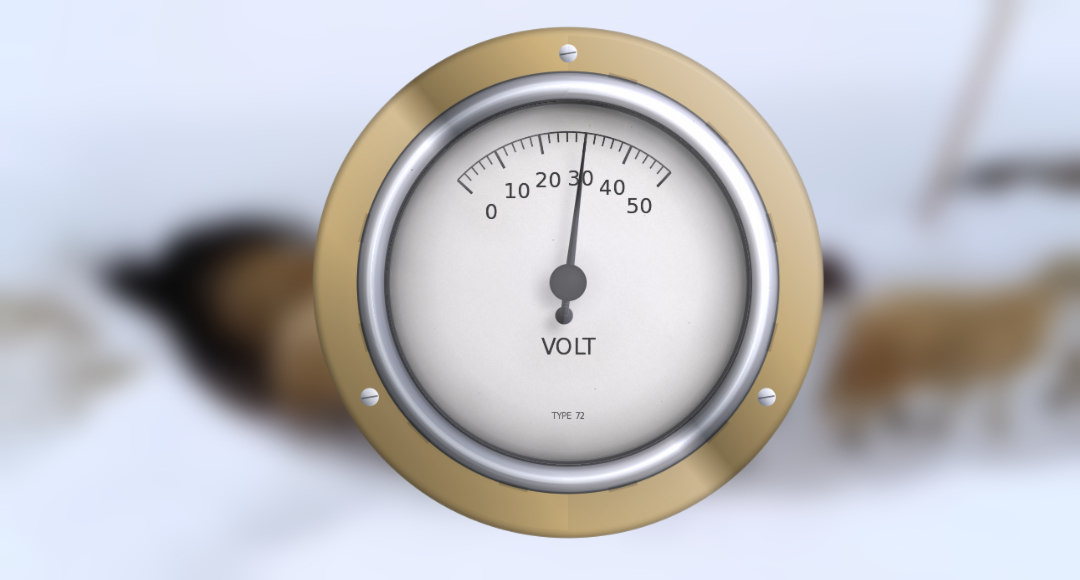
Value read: 30
